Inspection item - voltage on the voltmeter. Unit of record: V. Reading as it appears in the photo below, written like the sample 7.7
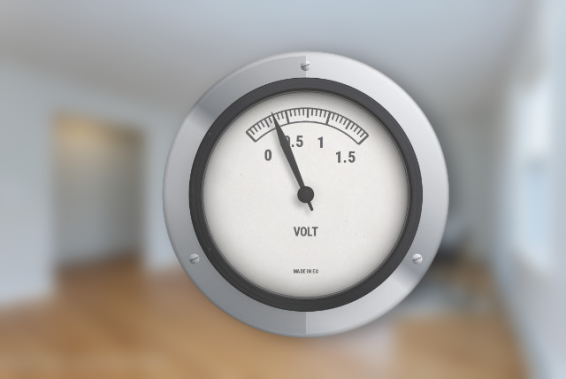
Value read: 0.35
